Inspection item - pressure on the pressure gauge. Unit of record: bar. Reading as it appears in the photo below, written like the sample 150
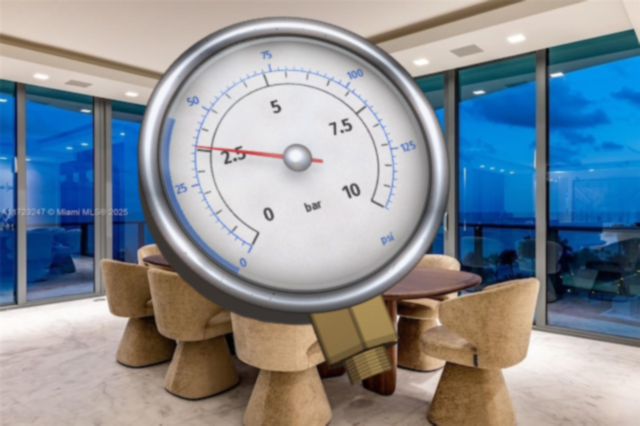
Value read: 2.5
